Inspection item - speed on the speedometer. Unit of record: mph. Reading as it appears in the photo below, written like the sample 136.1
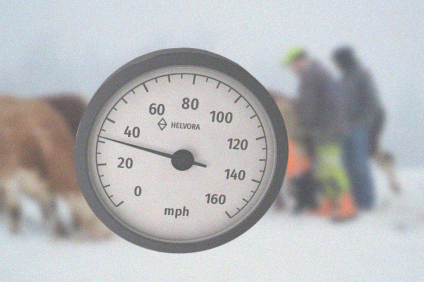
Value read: 32.5
